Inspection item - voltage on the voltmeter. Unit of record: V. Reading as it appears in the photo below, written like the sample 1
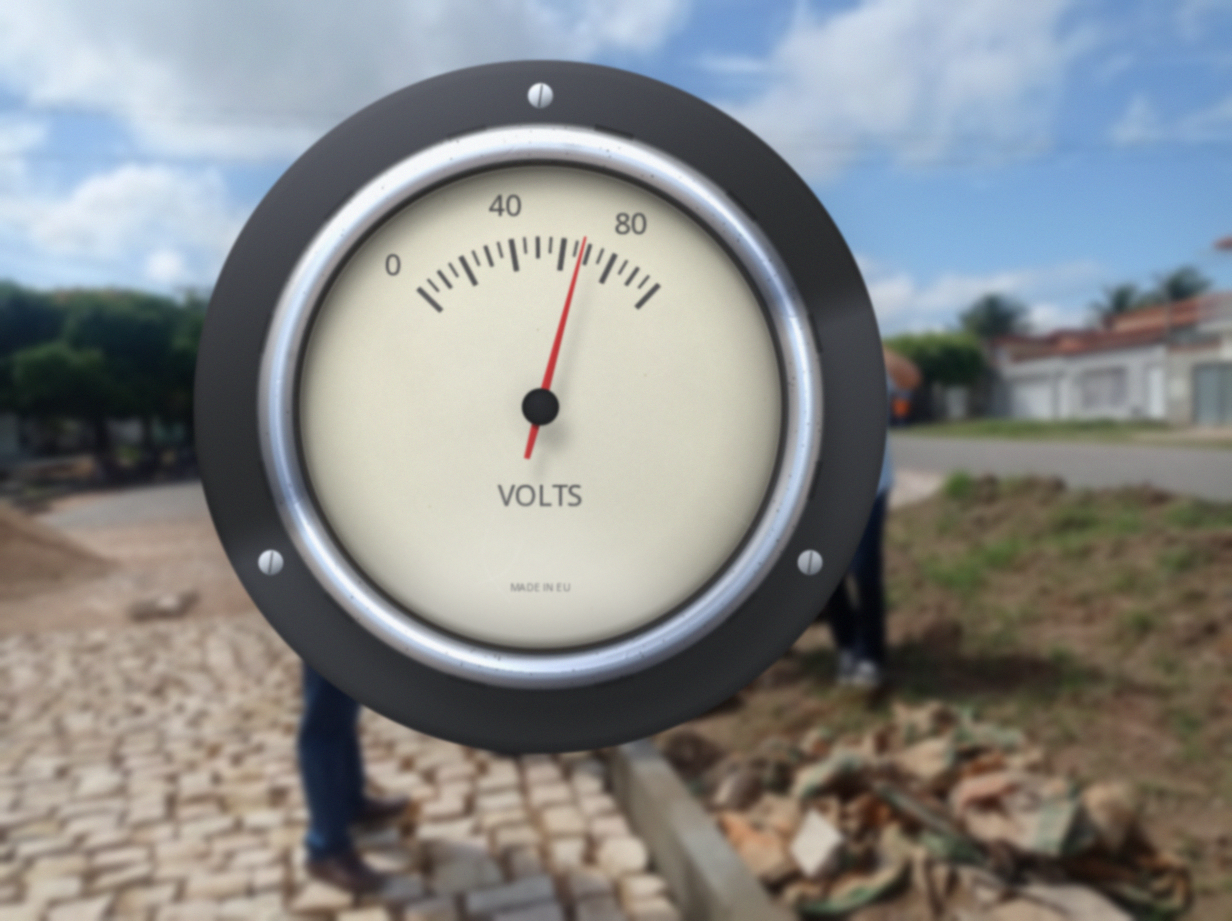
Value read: 67.5
